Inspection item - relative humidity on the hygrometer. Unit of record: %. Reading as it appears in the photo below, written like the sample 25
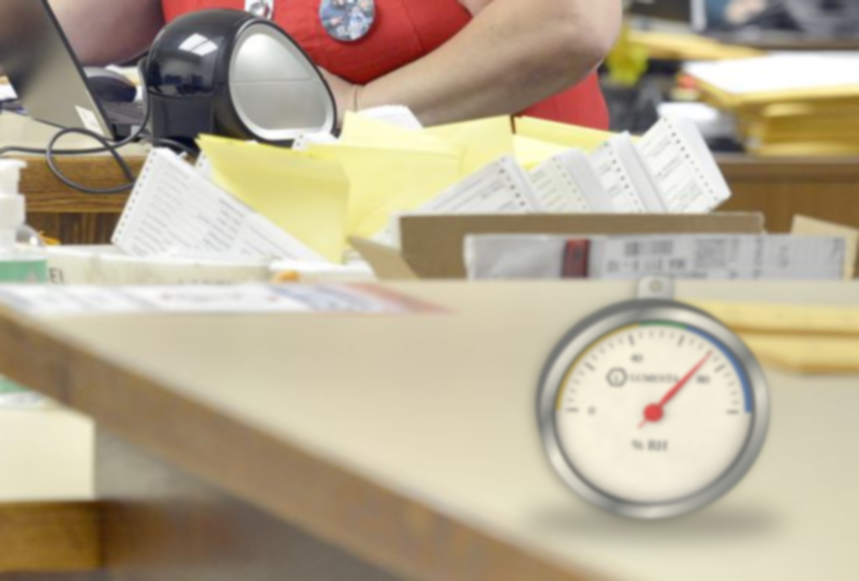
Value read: 72
